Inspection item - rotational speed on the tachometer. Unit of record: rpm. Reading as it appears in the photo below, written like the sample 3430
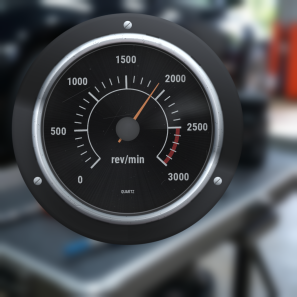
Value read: 1900
